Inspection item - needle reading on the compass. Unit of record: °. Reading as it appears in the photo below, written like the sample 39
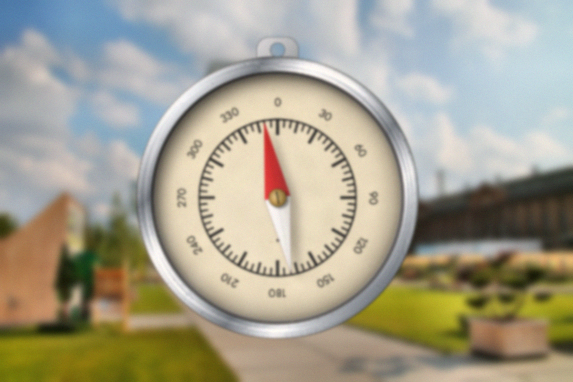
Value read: 350
